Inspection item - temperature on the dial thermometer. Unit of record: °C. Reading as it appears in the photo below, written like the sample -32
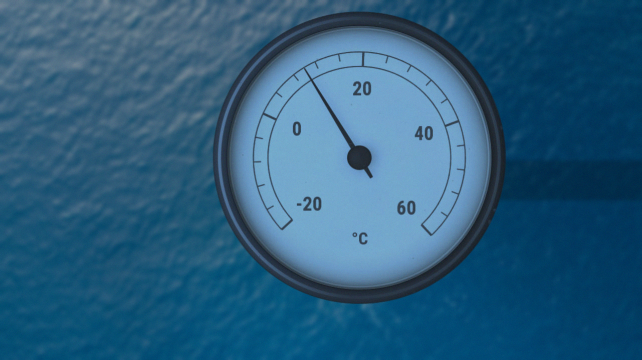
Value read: 10
